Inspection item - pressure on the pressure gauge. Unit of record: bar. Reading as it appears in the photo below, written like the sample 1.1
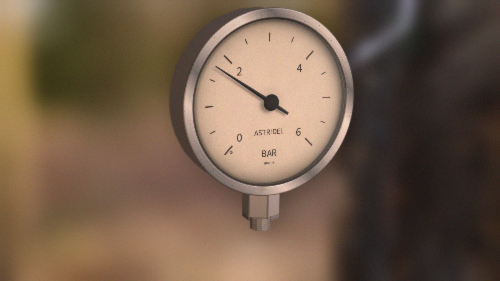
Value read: 1.75
